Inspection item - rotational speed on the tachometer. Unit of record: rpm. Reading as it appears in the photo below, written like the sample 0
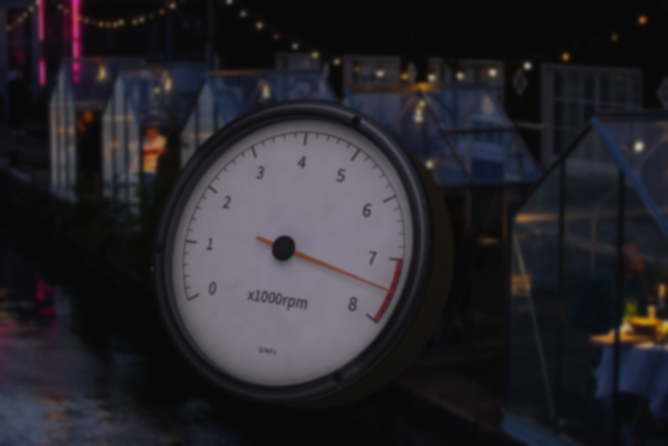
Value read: 7500
